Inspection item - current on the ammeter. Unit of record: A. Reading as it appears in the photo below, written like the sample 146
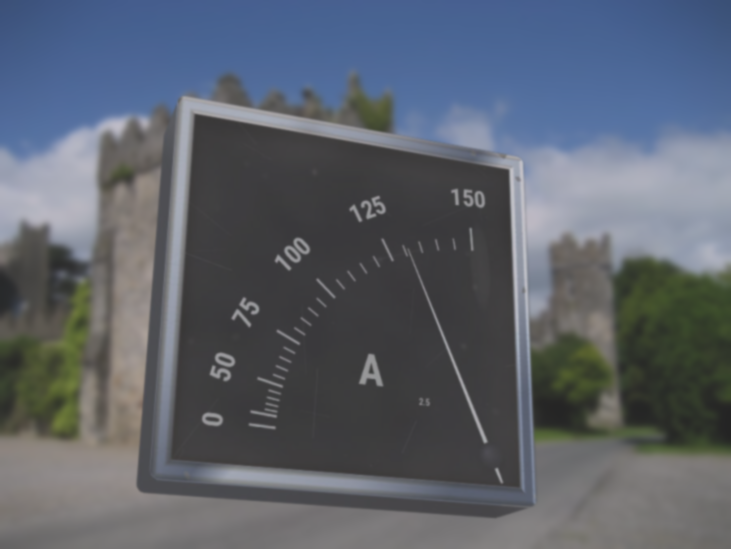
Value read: 130
